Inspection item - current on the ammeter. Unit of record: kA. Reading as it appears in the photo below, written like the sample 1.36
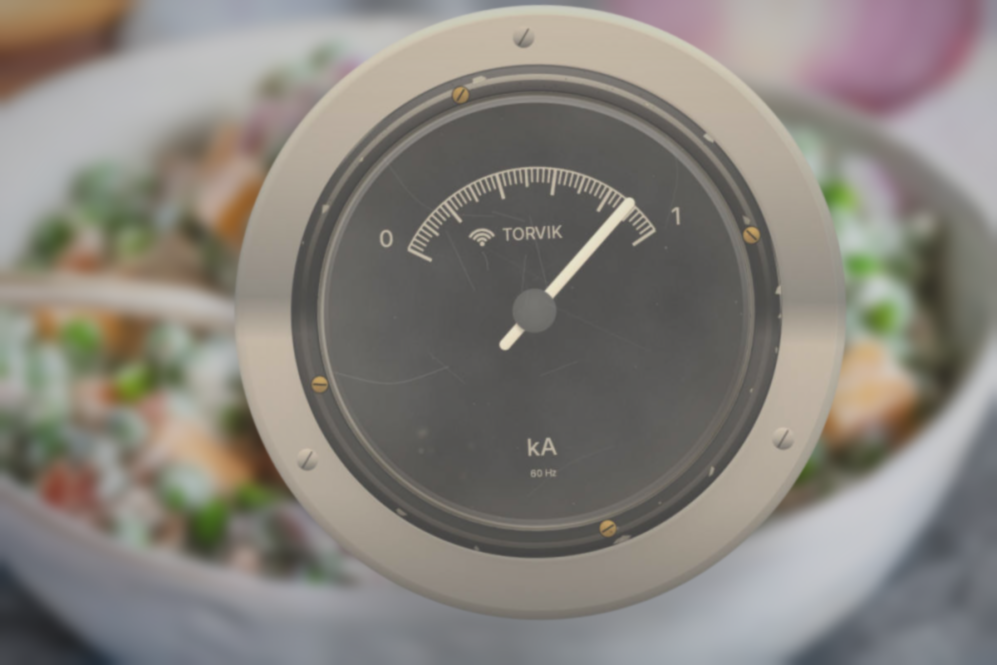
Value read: 0.88
